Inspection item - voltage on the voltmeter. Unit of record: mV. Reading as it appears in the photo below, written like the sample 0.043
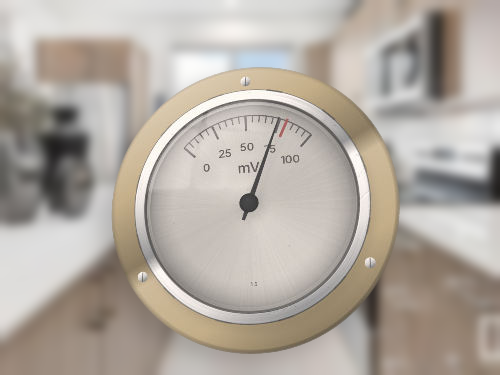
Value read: 75
